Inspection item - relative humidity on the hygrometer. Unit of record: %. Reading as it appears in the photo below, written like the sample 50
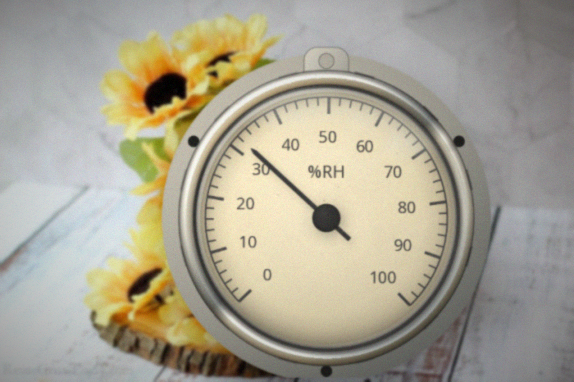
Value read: 32
